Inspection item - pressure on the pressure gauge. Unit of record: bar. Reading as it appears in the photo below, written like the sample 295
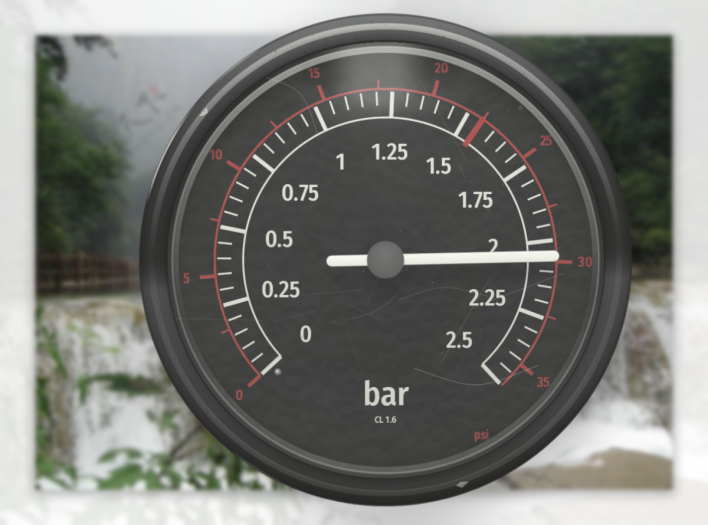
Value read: 2.05
